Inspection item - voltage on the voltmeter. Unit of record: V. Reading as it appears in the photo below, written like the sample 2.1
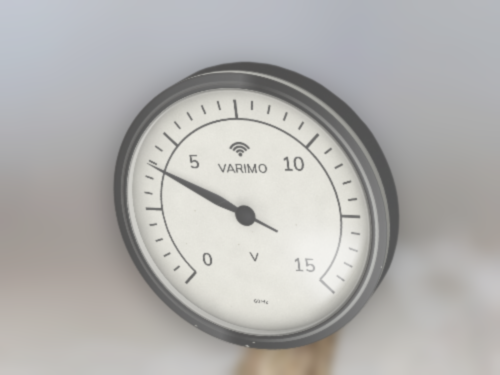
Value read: 4
